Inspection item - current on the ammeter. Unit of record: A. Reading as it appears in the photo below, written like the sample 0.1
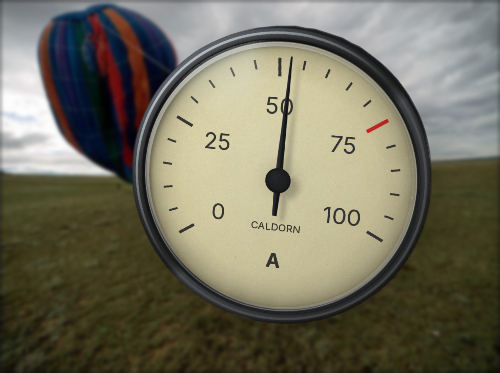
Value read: 52.5
